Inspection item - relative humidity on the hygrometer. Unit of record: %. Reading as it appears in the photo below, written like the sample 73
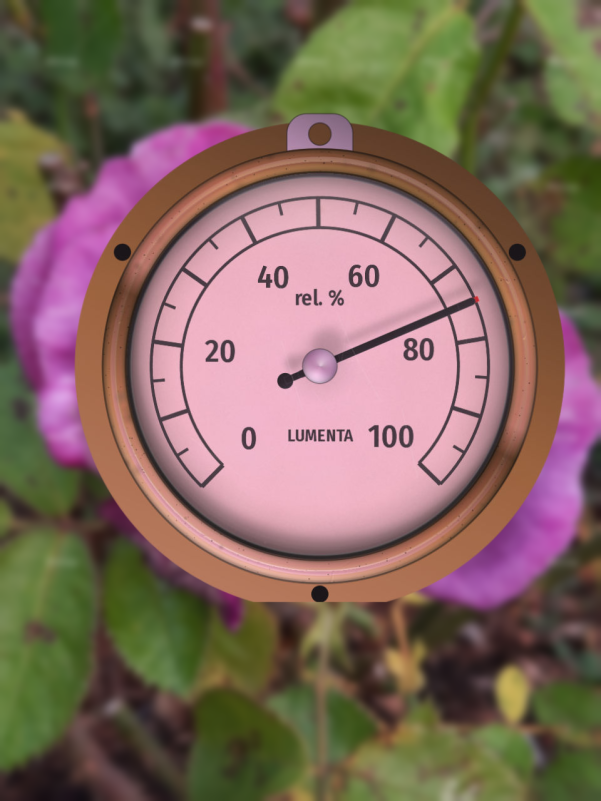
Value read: 75
